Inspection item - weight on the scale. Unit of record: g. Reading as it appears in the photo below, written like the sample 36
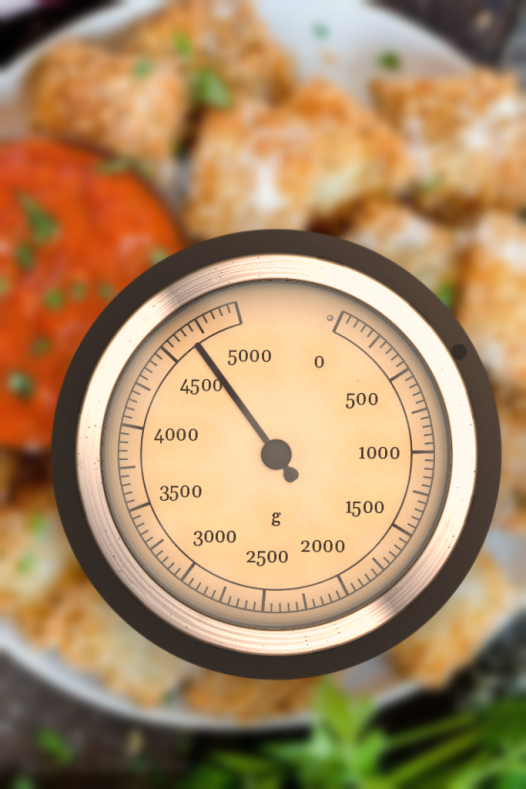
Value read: 4675
